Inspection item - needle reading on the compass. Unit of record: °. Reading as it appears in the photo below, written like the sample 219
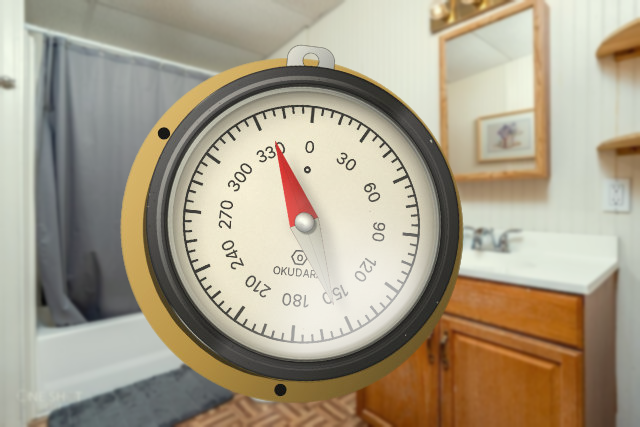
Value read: 335
